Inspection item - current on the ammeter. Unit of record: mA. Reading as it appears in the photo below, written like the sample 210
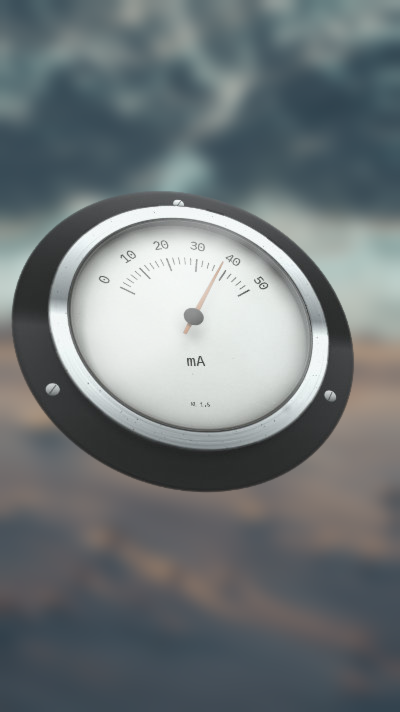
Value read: 38
